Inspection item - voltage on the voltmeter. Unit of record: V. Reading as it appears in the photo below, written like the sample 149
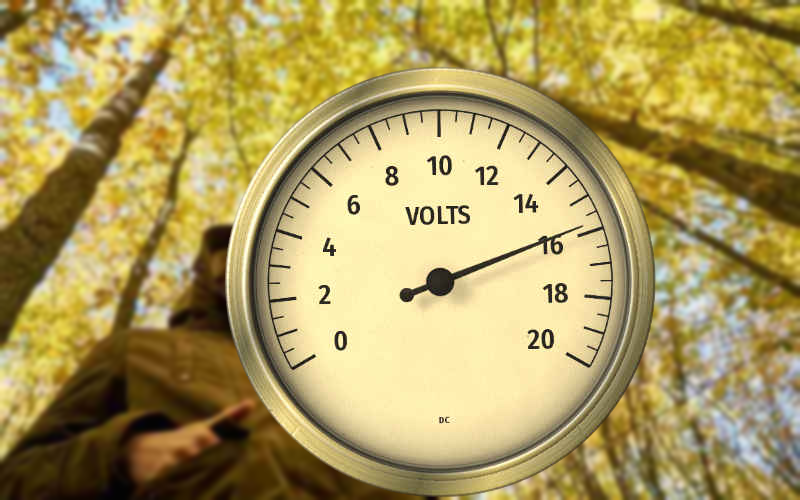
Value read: 15.75
